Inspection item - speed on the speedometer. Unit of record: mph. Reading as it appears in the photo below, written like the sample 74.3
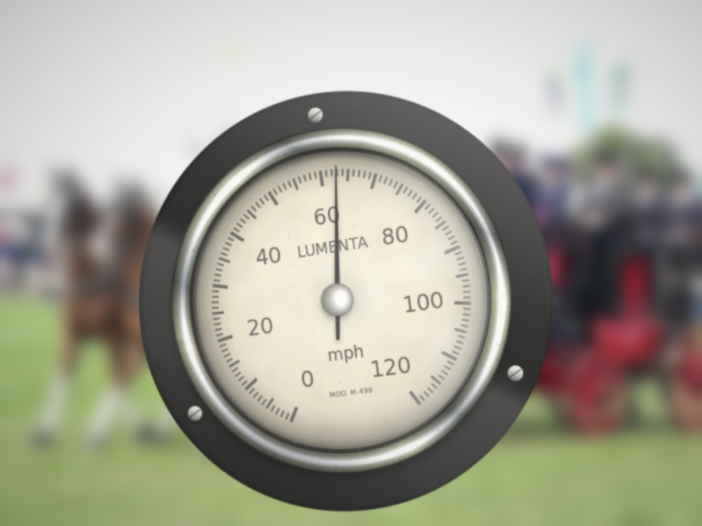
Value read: 63
